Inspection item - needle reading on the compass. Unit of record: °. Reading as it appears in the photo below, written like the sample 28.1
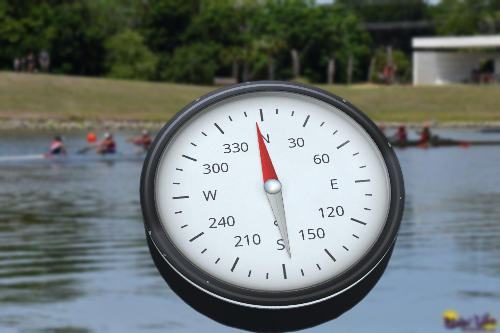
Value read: 355
